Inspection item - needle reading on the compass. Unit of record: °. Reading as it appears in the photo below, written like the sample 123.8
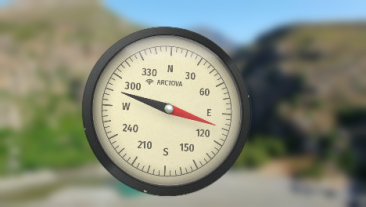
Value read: 105
